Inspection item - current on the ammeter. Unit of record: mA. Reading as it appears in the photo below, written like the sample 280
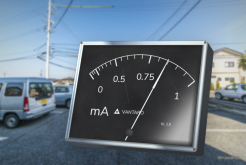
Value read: 0.85
